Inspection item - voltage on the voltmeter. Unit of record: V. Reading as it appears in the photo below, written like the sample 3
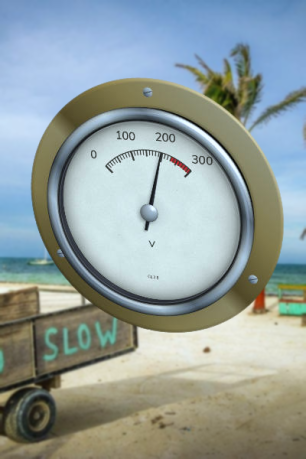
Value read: 200
